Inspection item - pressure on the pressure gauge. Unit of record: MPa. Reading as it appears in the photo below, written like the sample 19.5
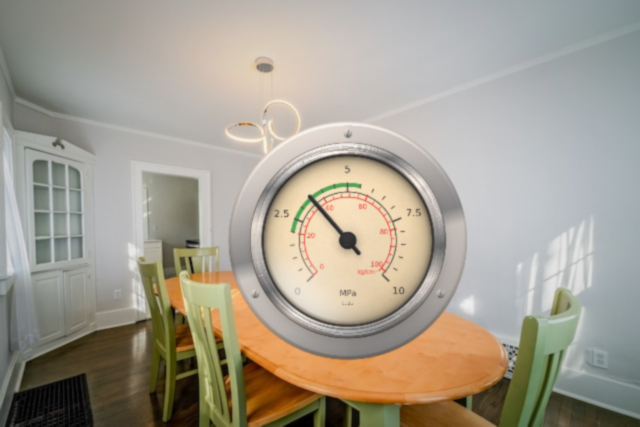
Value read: 3.5
